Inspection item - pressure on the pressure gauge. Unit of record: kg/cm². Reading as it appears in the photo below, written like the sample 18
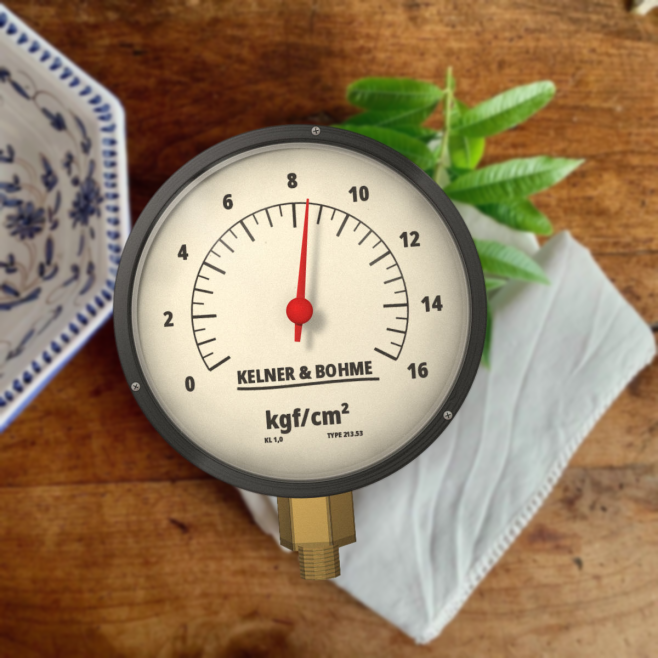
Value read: 8.5
